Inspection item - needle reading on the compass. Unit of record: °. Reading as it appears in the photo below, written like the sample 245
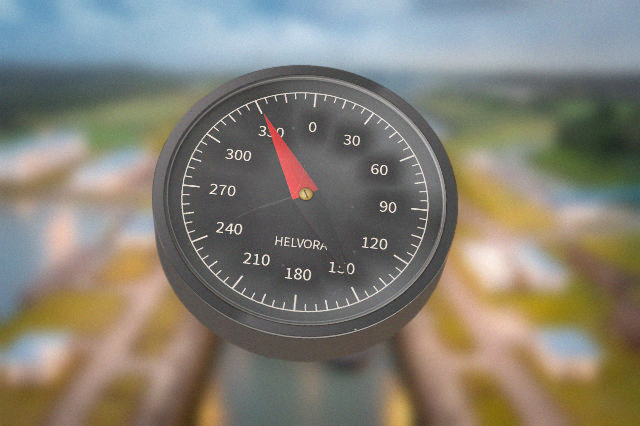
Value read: 330
